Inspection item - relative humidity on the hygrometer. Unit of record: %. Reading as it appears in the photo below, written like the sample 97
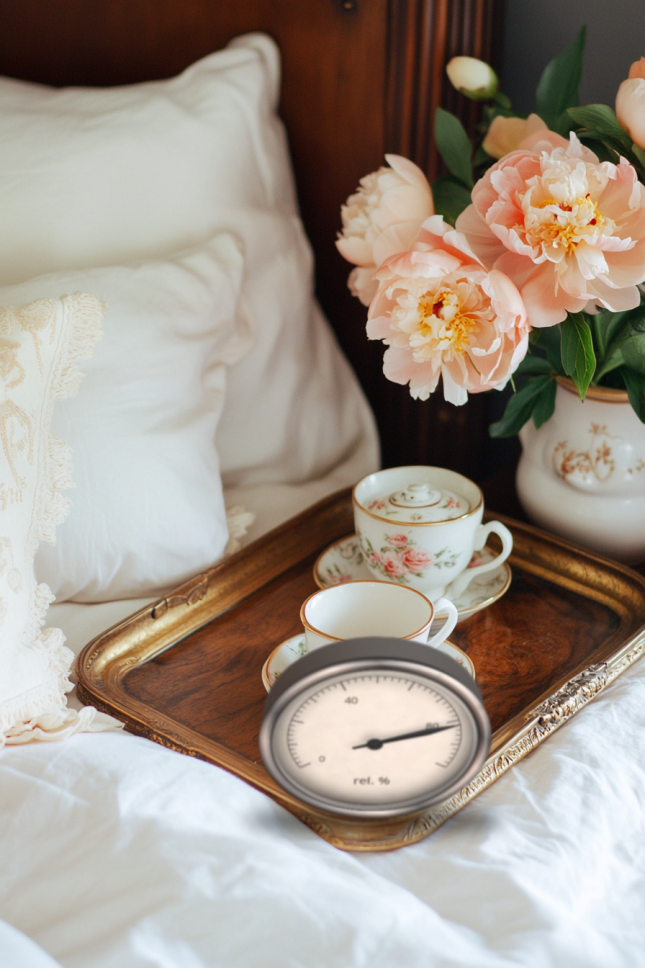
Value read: 80
